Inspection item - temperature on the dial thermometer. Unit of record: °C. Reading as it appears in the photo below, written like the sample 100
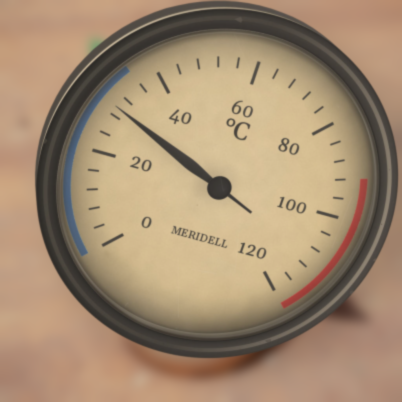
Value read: 30
